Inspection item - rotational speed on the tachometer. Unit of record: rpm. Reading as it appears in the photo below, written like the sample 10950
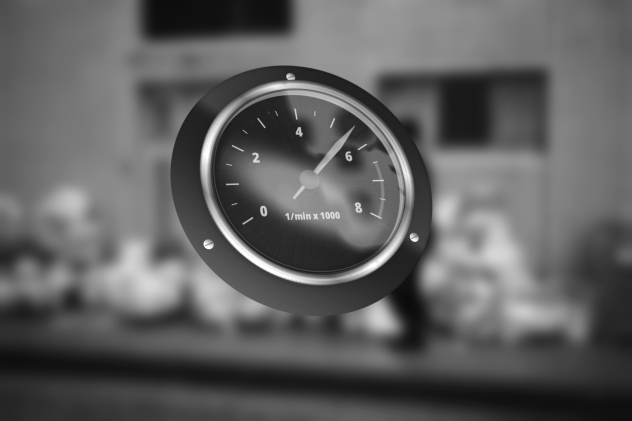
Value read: 5500
